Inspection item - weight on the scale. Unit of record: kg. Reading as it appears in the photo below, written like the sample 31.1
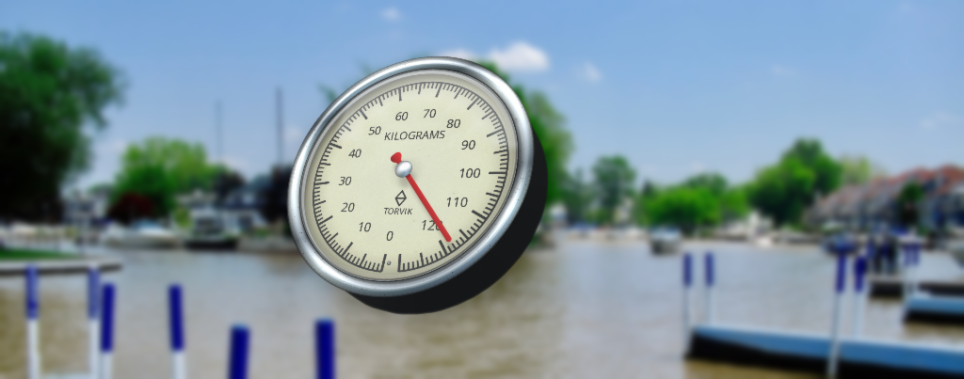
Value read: 118
